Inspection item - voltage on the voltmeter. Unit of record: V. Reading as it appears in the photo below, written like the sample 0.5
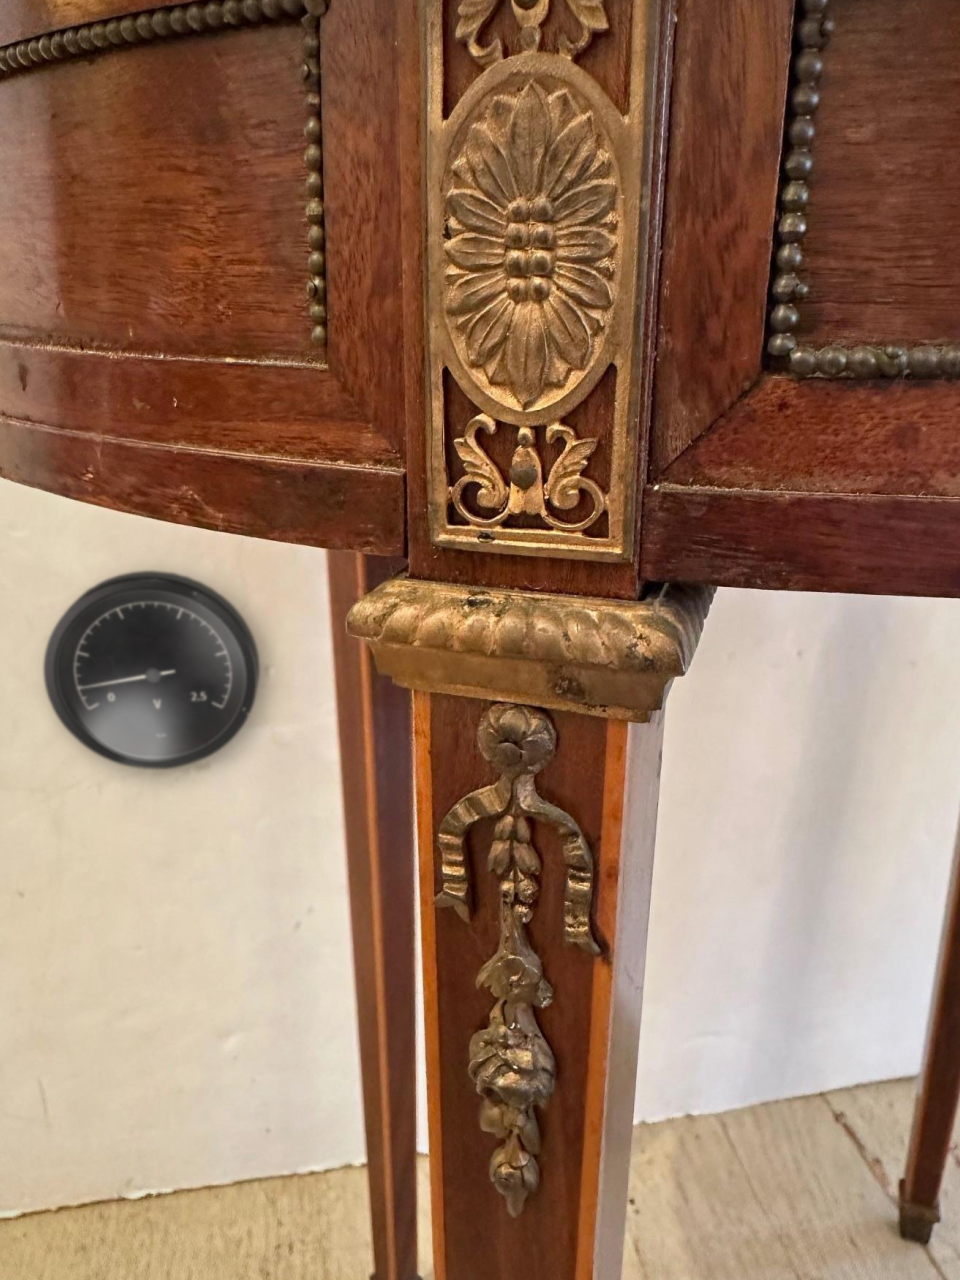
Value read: 0.2
